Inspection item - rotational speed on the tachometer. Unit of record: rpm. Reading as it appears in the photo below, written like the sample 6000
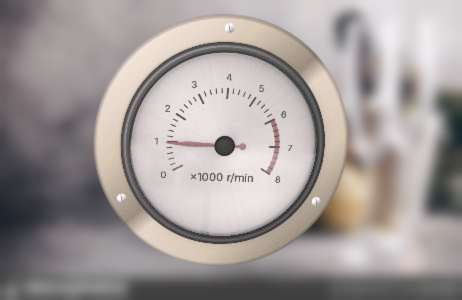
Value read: 1000
